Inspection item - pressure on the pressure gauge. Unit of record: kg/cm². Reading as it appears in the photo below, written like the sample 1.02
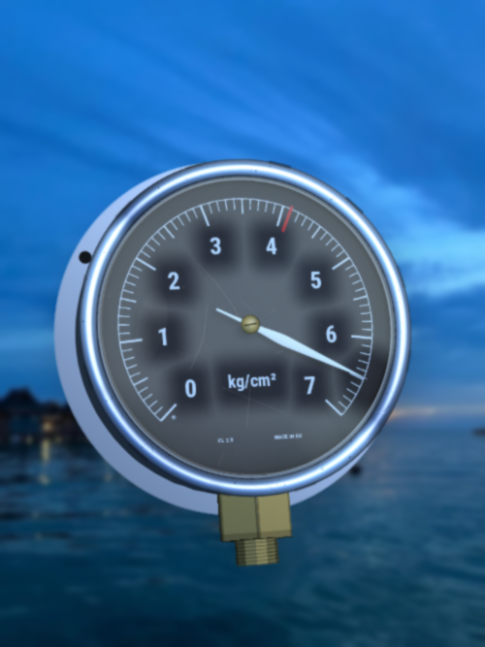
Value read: 6.5
